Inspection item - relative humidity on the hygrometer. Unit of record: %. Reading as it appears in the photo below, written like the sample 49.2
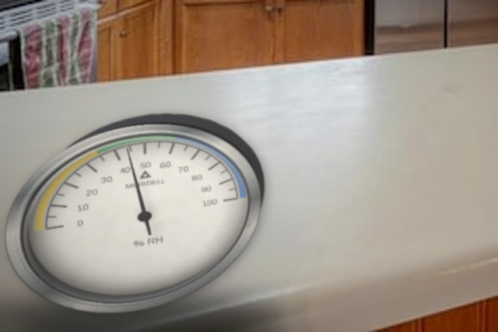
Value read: 45
